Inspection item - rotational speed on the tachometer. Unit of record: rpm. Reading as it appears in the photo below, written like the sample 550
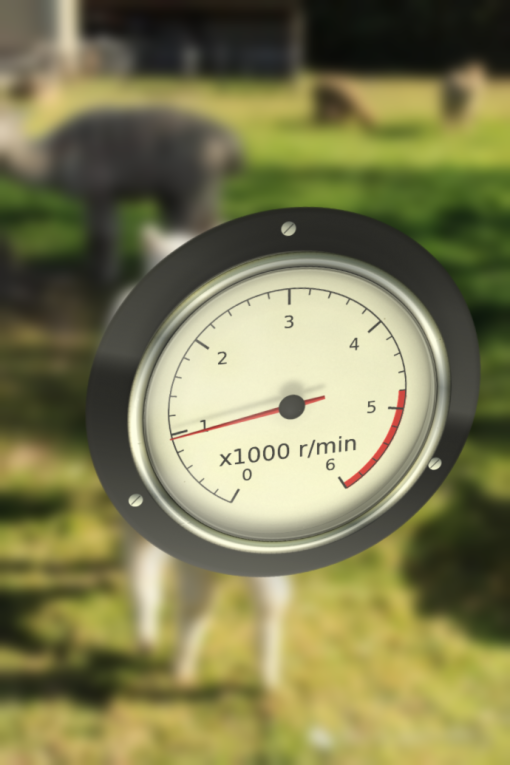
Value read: 1000
